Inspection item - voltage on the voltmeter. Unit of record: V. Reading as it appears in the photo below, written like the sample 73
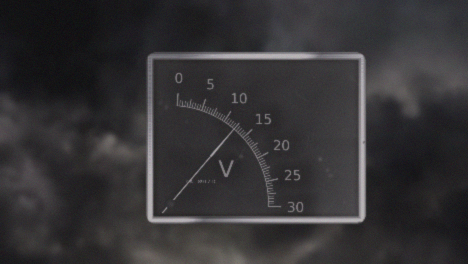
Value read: 12.5
